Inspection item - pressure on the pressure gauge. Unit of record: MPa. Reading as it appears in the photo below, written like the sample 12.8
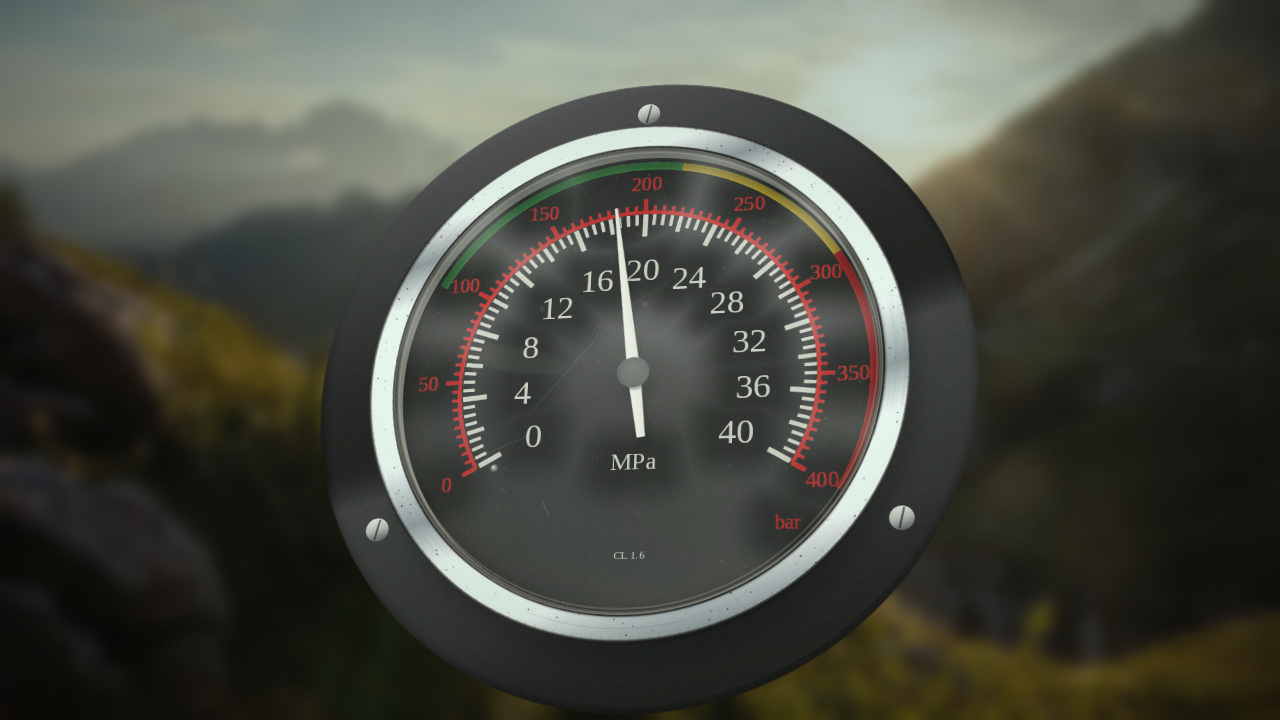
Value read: 18.5
